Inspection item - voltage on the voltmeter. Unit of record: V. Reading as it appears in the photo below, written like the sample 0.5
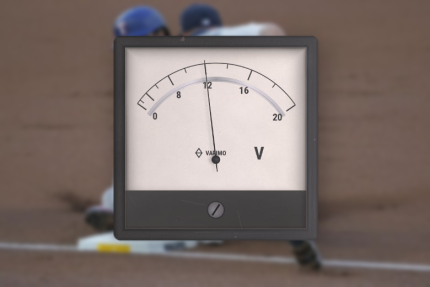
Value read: 12
